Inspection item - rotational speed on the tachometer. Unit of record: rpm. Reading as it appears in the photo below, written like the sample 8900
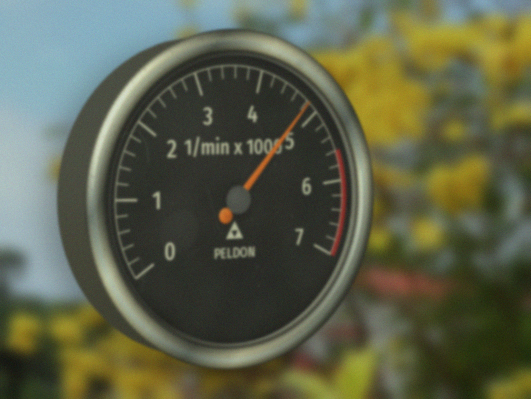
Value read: 4800
